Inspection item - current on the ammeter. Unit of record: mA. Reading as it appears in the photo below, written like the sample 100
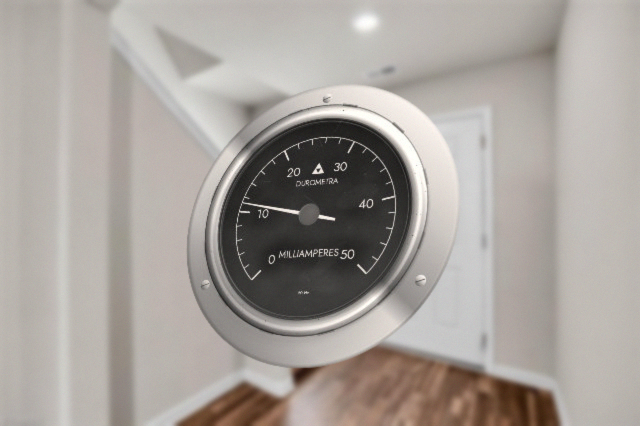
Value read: 11
